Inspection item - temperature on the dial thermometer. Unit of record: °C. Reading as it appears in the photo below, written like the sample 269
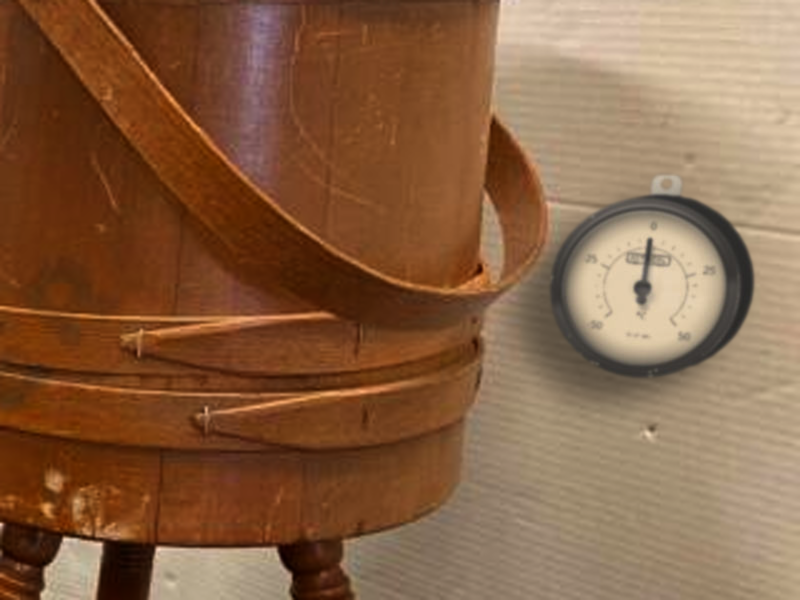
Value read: 0
